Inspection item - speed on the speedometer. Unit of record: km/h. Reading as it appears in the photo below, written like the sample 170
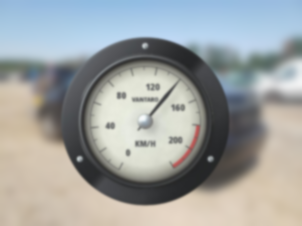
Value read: 140
